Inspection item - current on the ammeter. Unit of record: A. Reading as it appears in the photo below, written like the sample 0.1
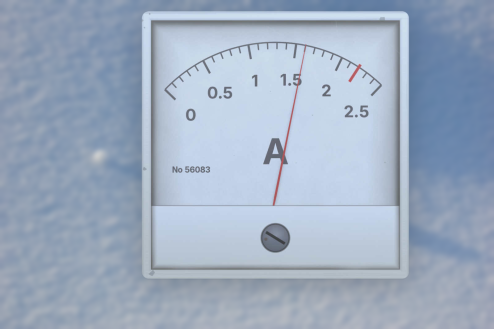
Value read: 1.6
